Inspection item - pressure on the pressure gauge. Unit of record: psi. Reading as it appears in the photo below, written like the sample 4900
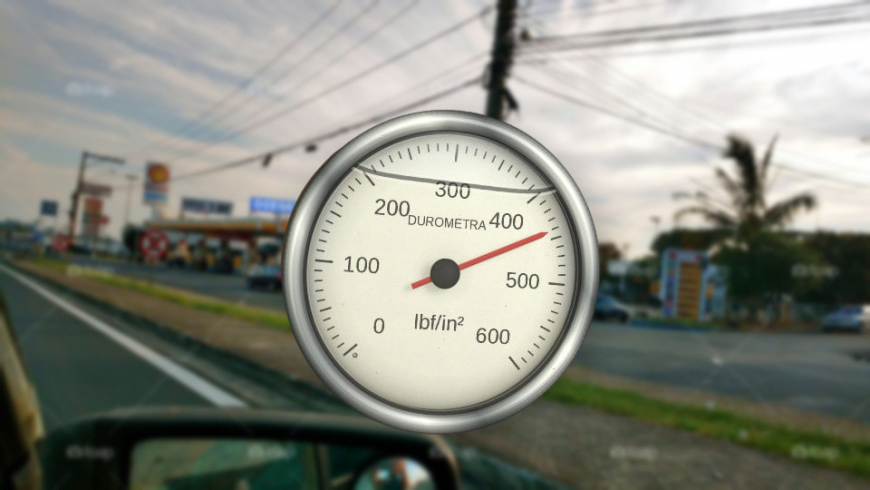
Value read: 440
